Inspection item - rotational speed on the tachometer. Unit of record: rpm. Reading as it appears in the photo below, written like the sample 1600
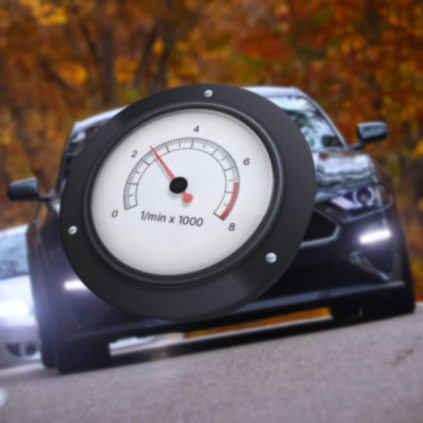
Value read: 2500
